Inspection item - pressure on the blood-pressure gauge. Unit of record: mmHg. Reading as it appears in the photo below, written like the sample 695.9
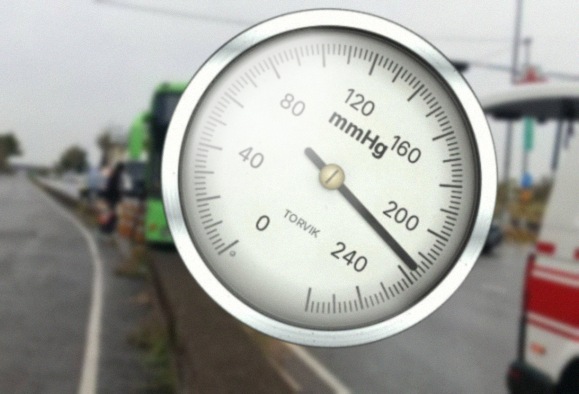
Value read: 216
